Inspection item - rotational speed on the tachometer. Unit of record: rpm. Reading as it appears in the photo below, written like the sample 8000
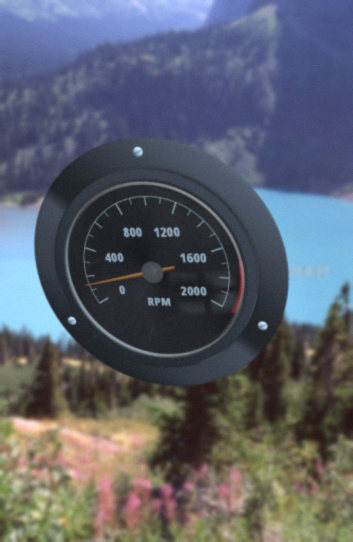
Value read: 150
